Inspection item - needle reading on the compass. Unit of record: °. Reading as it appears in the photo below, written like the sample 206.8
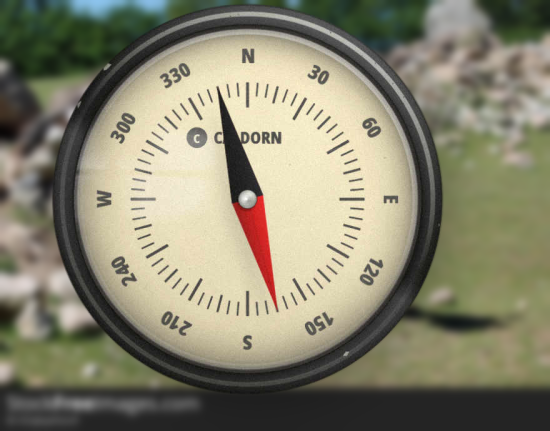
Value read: 165
